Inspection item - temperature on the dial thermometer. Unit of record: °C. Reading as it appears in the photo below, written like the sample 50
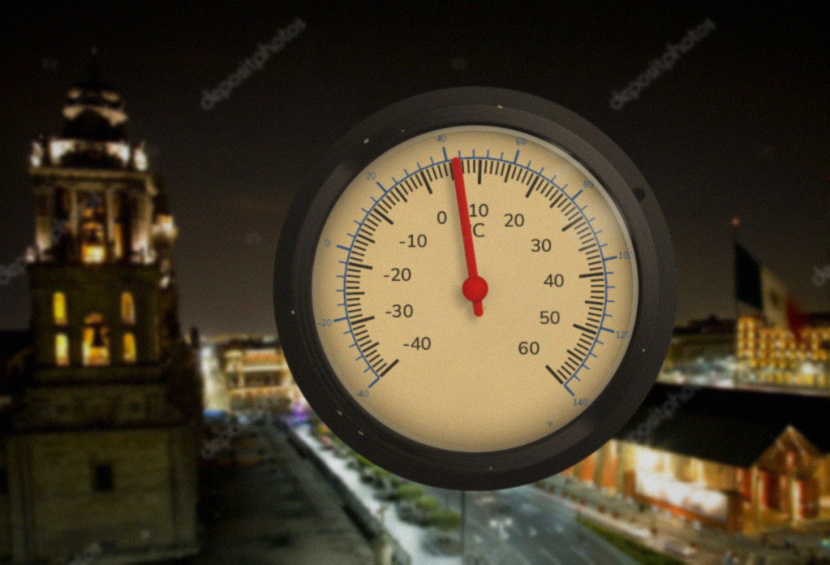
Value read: 6
